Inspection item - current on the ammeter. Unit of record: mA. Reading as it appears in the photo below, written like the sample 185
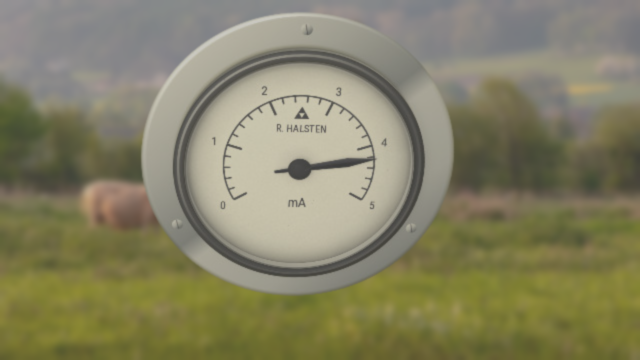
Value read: 4.2
